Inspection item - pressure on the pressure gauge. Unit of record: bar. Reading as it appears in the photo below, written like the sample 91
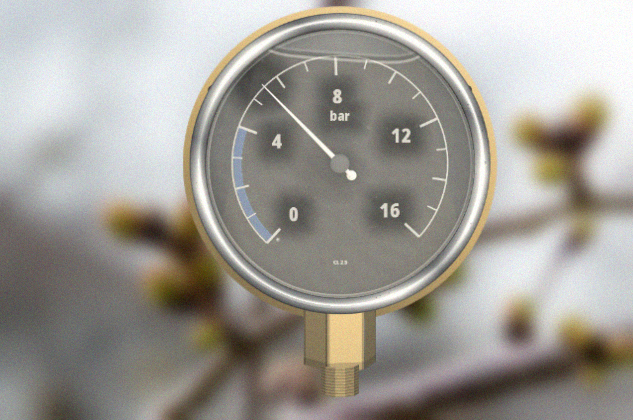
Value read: 5.5
